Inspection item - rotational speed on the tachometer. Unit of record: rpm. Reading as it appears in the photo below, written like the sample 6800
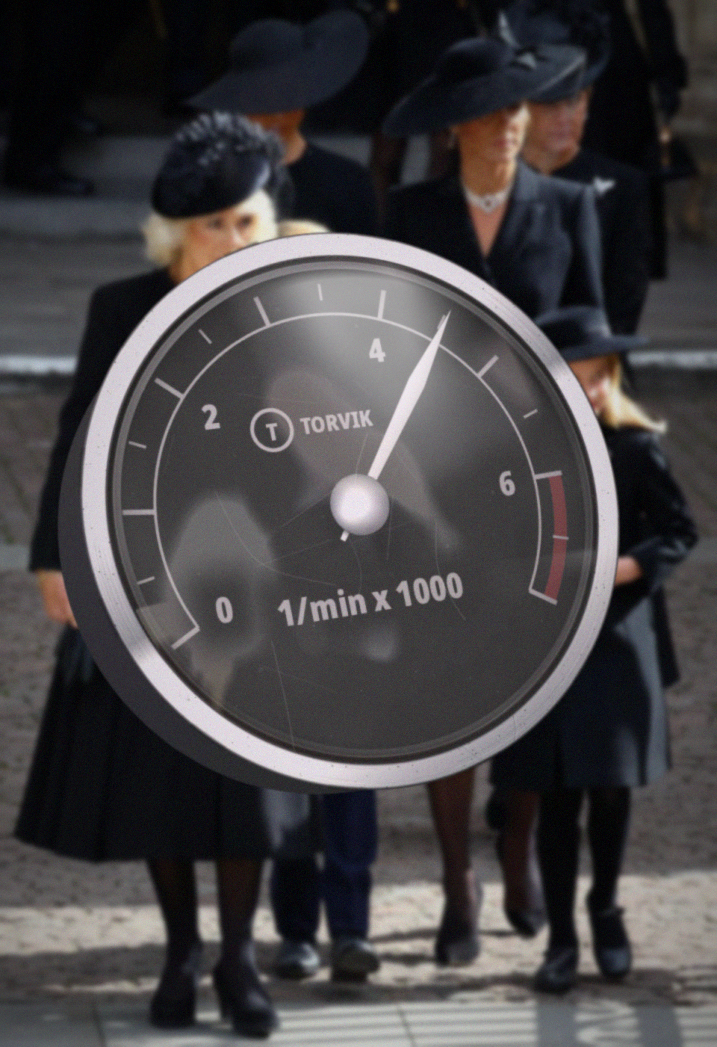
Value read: 4500
